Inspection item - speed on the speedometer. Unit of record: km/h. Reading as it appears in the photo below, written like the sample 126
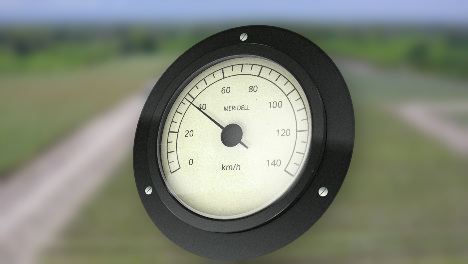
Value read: 37.5
